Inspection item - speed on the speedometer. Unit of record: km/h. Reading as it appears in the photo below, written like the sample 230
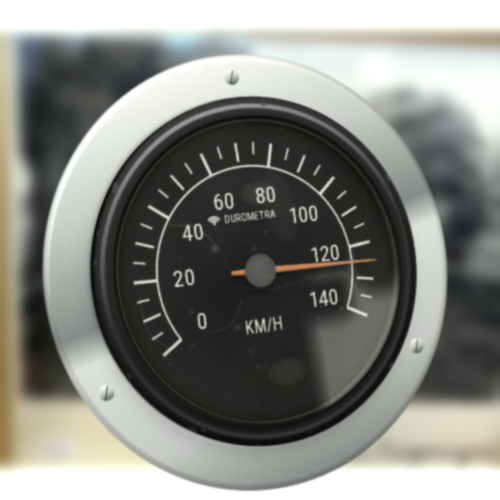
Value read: 125
